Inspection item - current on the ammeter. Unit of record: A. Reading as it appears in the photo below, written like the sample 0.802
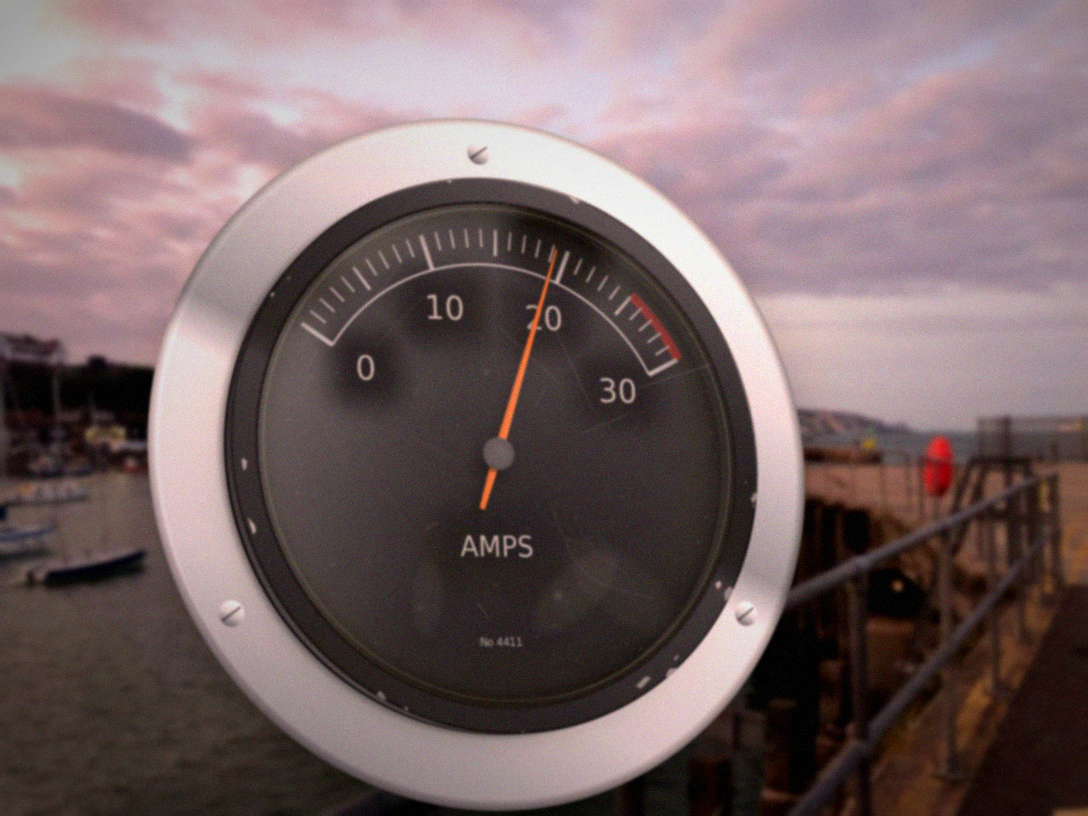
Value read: 19
